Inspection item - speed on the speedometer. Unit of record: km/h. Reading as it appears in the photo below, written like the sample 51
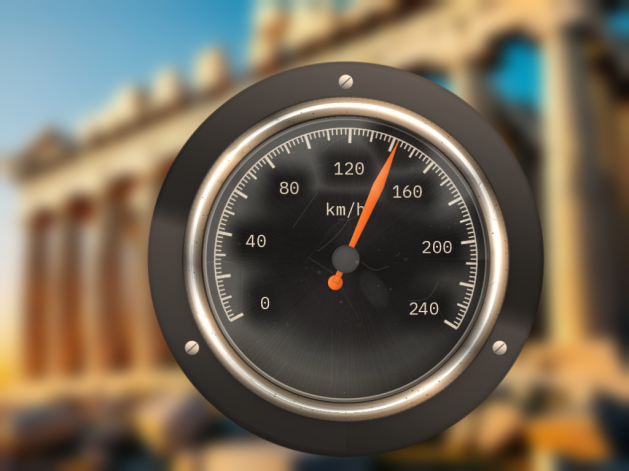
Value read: 142
